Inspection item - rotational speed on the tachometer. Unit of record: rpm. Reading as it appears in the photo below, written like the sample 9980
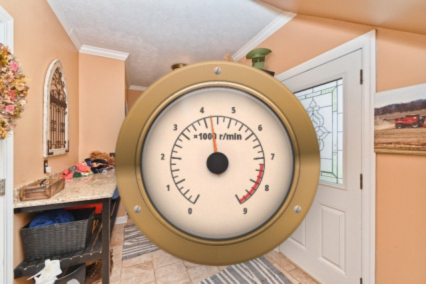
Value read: 4250
